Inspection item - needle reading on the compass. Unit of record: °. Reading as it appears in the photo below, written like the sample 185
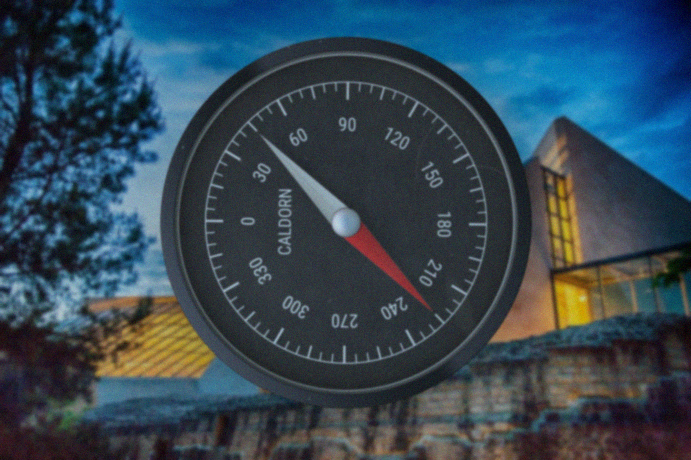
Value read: 225
